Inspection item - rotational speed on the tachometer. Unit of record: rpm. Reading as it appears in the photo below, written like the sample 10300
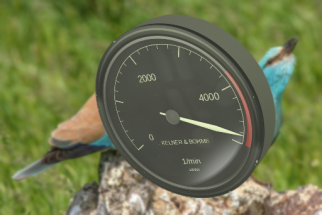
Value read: 4800
